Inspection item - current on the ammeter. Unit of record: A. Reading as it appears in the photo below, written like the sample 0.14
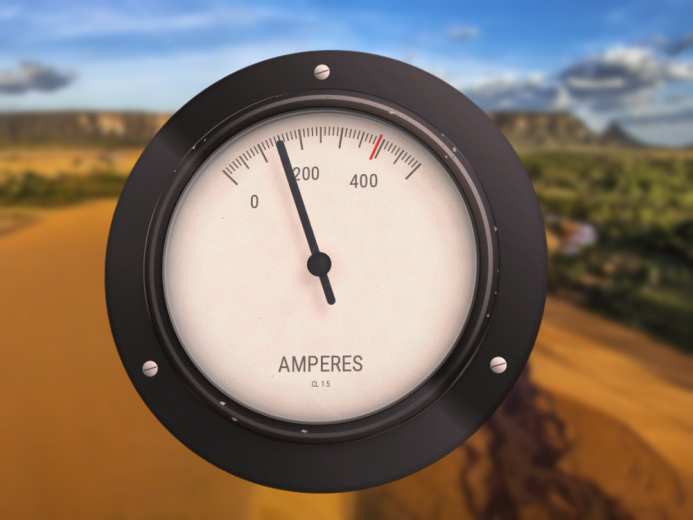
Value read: 150
